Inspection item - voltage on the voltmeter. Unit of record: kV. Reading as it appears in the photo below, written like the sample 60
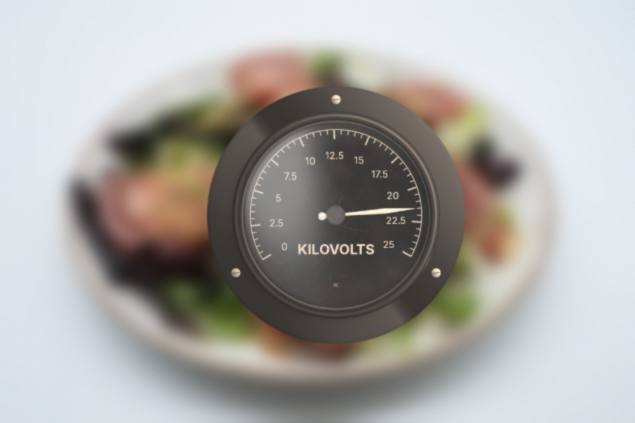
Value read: 21.5
